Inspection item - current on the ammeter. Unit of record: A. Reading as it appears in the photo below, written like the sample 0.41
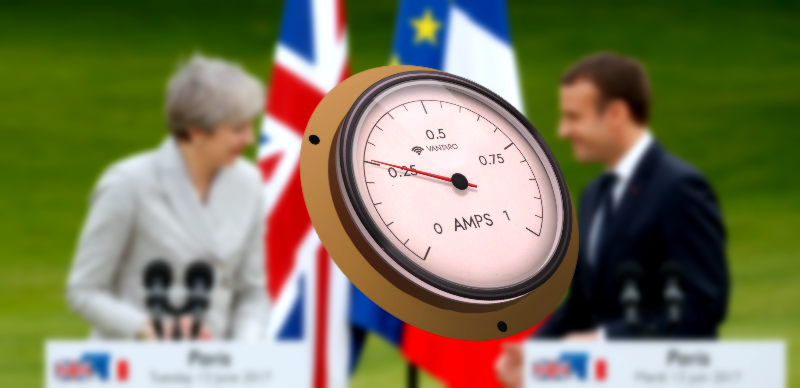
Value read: 0.25
